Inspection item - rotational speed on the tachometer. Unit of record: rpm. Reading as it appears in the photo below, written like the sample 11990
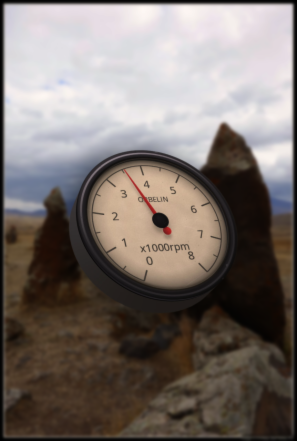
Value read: 3500
